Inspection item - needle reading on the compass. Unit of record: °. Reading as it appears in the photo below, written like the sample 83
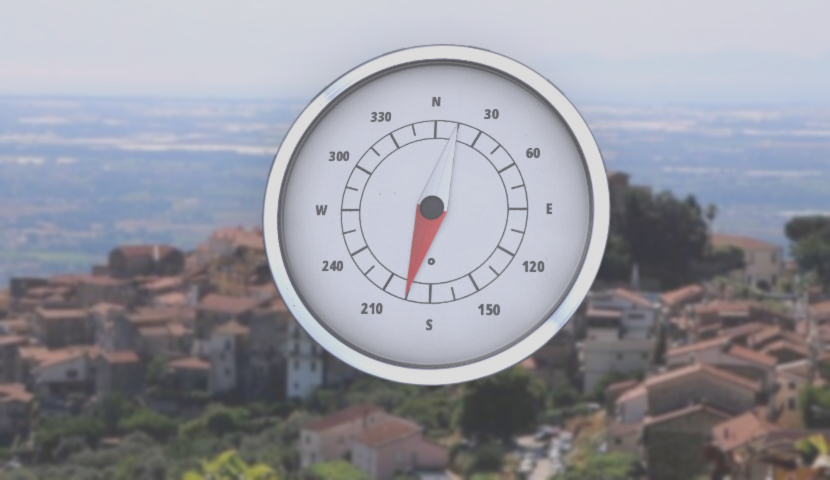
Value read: 195
